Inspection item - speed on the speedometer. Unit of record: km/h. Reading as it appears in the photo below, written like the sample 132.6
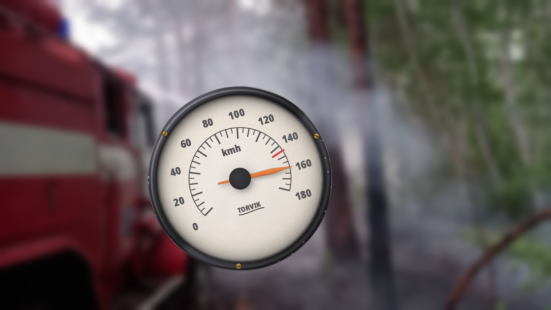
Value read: 160
